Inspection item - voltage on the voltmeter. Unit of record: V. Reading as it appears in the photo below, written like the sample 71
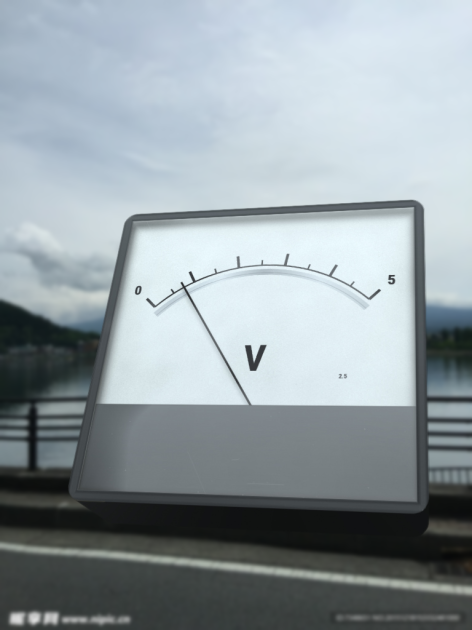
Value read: 0.75
